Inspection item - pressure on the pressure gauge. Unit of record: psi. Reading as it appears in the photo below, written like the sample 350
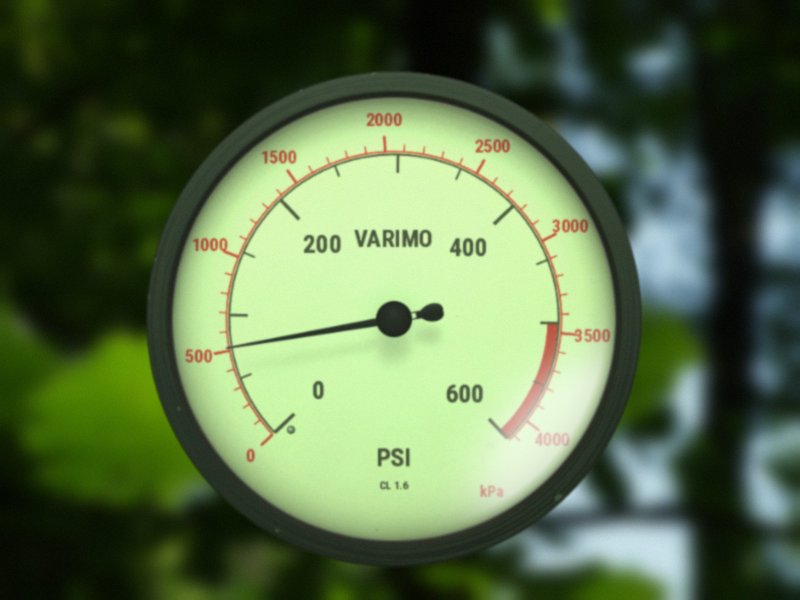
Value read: 75
